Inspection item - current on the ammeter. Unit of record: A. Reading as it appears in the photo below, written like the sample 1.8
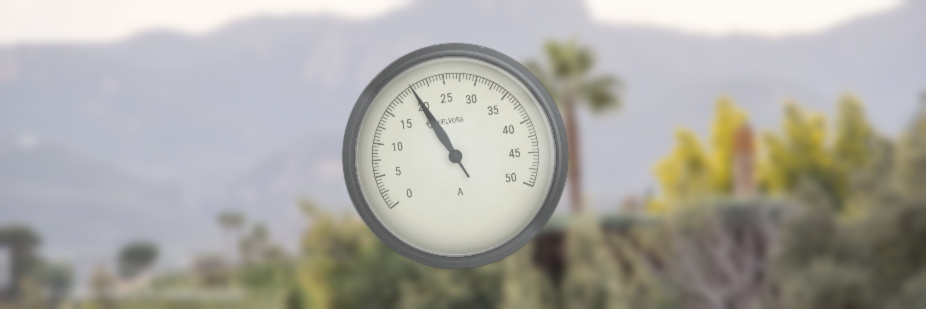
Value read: 20
